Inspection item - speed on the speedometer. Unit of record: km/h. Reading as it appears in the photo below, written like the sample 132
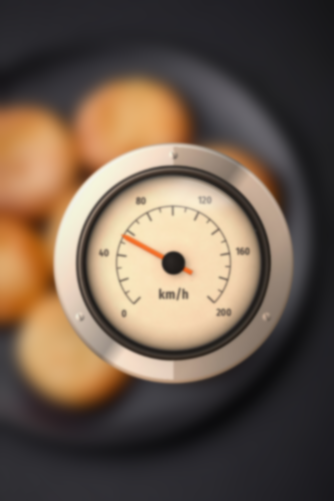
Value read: 55
